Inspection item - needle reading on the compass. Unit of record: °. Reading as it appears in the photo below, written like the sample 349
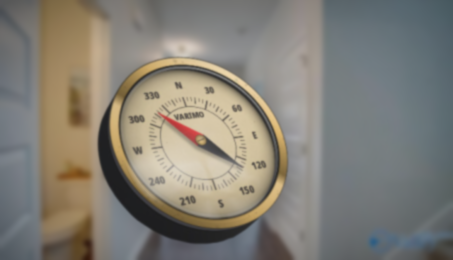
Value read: 315
